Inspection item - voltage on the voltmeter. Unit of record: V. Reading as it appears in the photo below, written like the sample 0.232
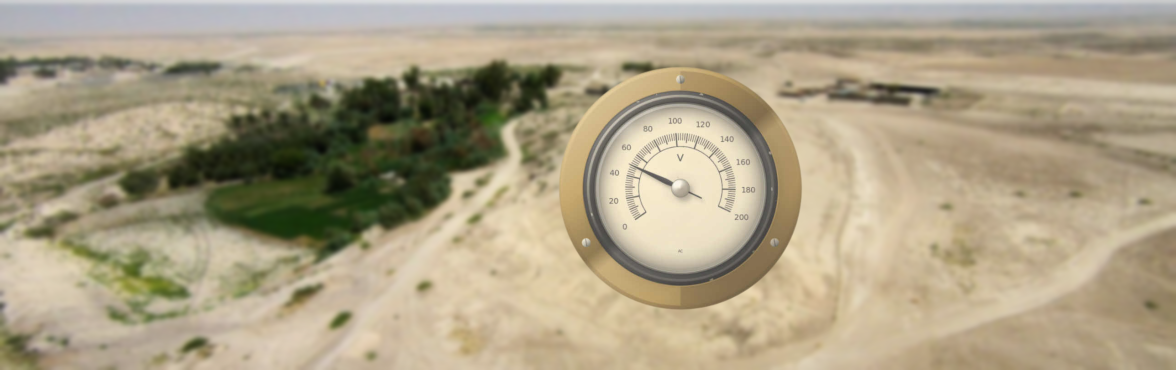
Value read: 50
